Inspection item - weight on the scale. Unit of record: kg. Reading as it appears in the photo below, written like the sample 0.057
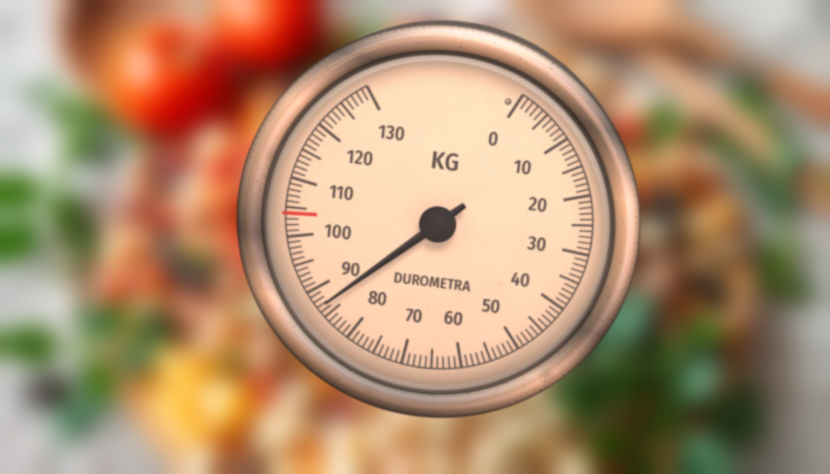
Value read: 87
